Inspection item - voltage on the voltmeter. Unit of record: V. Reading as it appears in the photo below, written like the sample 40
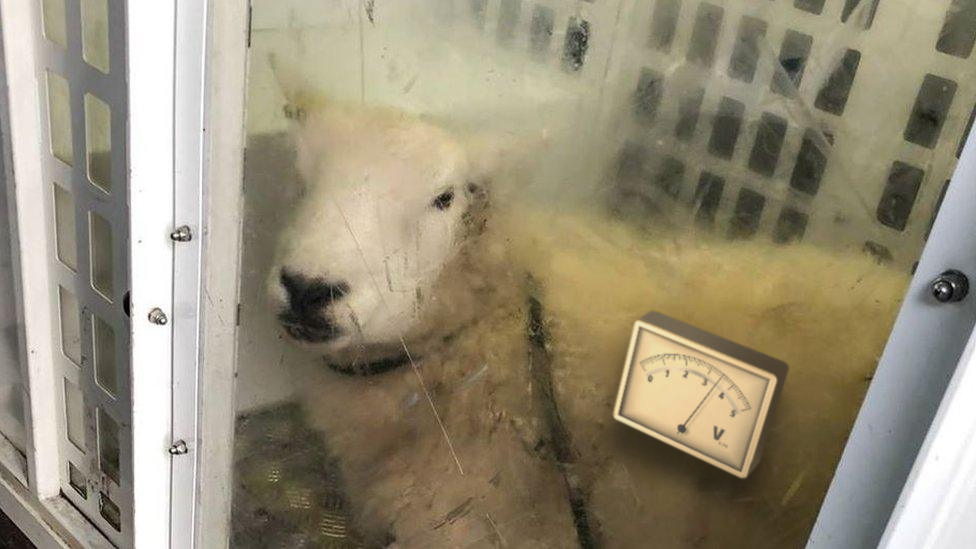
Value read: 3.5
